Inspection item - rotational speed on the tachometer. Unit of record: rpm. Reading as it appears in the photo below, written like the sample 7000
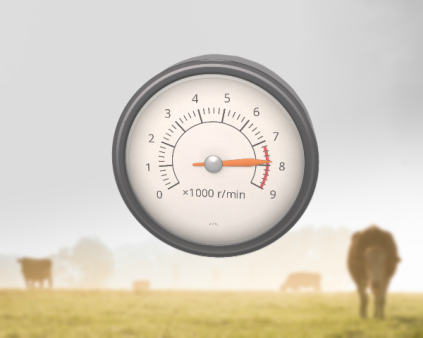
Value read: 7800
